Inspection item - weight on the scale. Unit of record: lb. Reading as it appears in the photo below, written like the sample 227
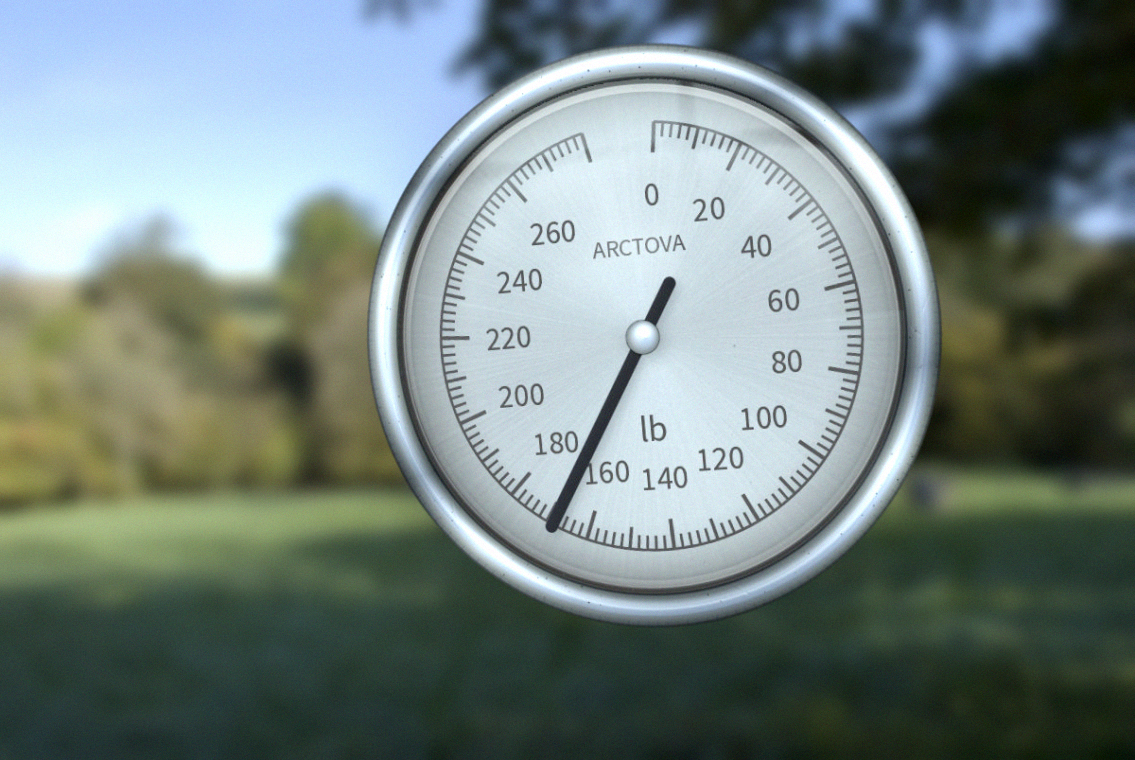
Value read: 168
